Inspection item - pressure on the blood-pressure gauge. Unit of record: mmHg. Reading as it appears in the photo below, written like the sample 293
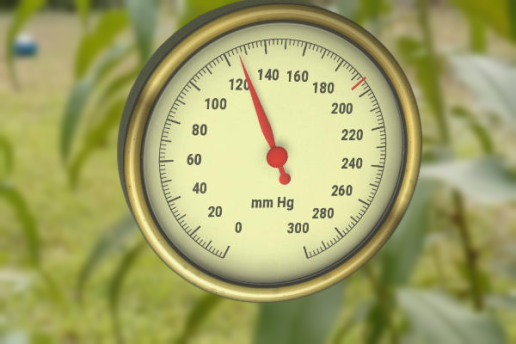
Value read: 126
